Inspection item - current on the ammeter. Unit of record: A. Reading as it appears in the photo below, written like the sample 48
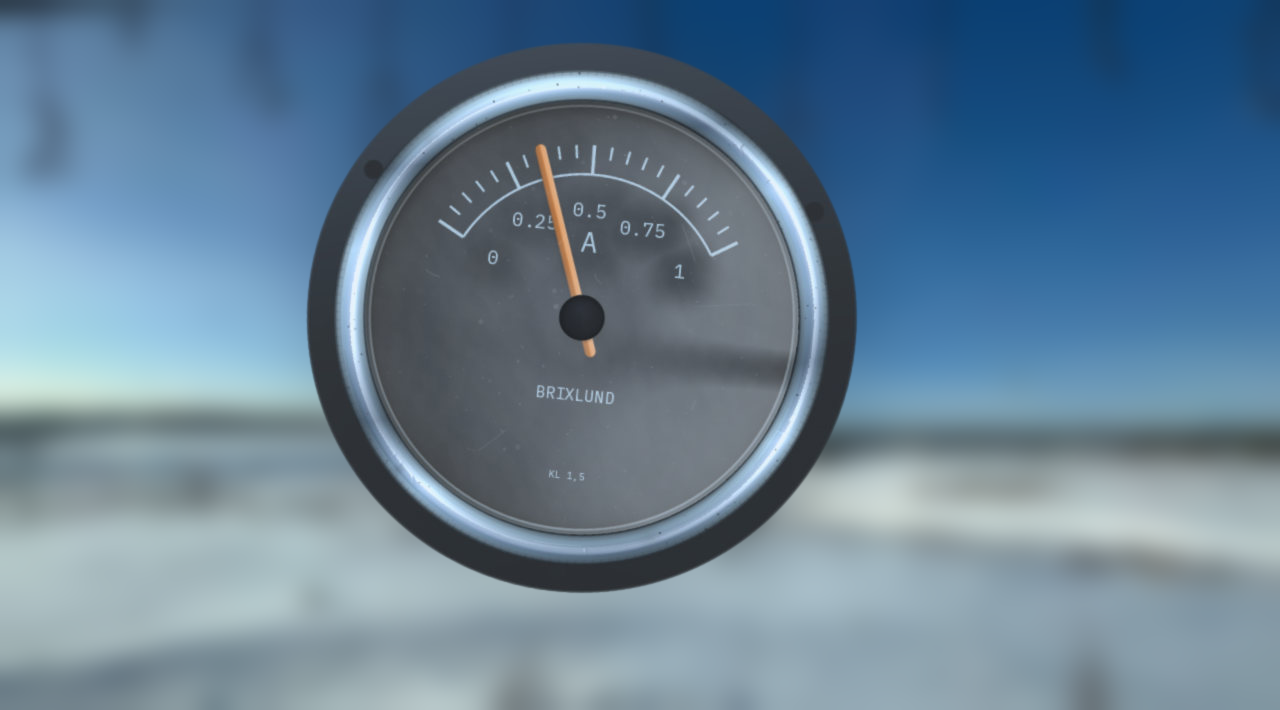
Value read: 0.35
